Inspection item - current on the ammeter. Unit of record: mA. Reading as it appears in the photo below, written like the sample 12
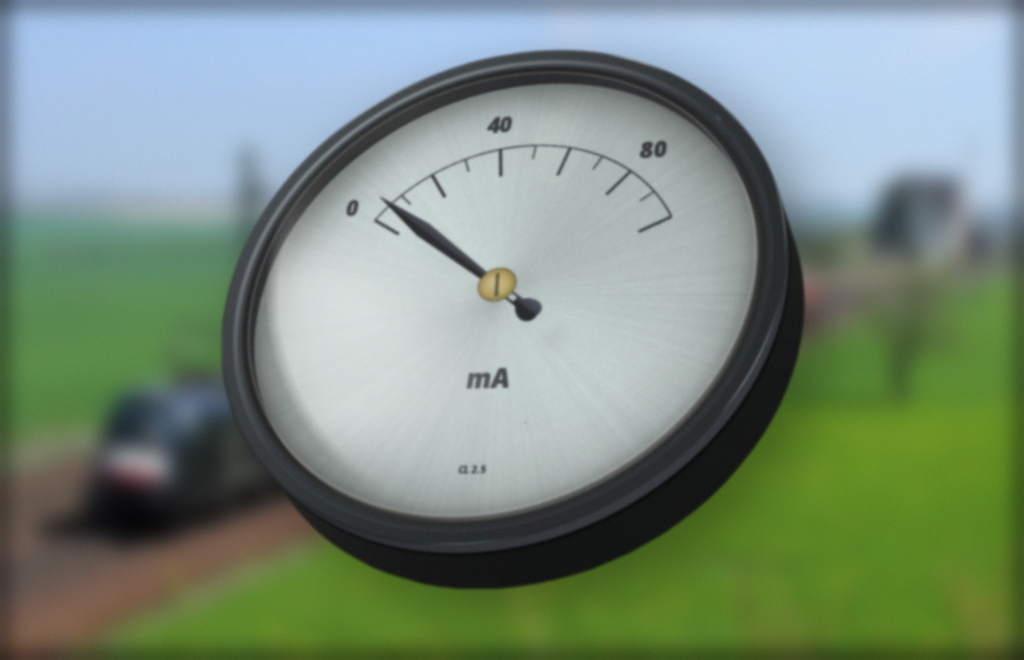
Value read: 5
